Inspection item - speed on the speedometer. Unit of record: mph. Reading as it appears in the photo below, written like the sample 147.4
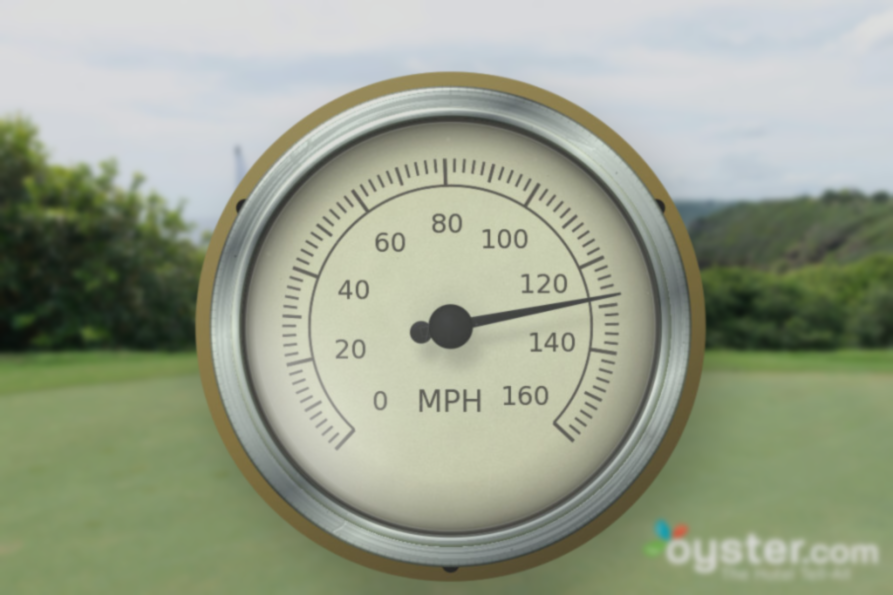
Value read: 128
